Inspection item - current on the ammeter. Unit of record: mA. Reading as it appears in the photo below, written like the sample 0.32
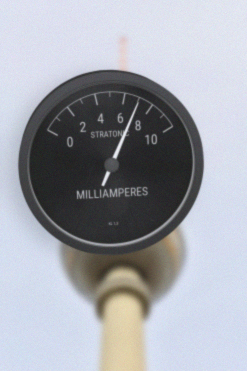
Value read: 7
